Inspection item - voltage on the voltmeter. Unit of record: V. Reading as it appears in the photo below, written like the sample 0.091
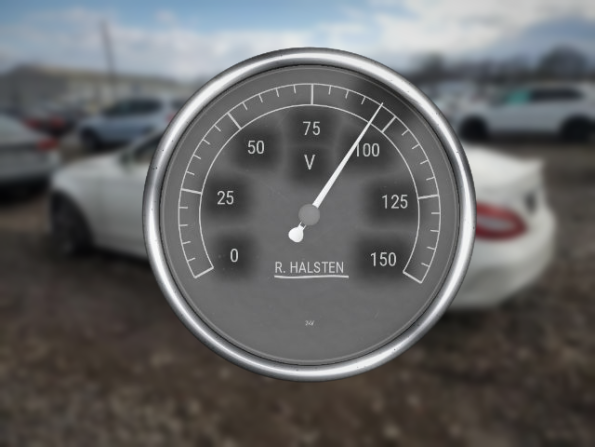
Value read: 95
